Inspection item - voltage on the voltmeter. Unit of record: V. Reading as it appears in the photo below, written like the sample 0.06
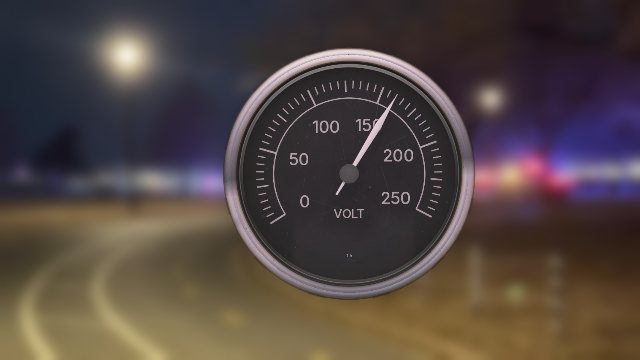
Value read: 160
